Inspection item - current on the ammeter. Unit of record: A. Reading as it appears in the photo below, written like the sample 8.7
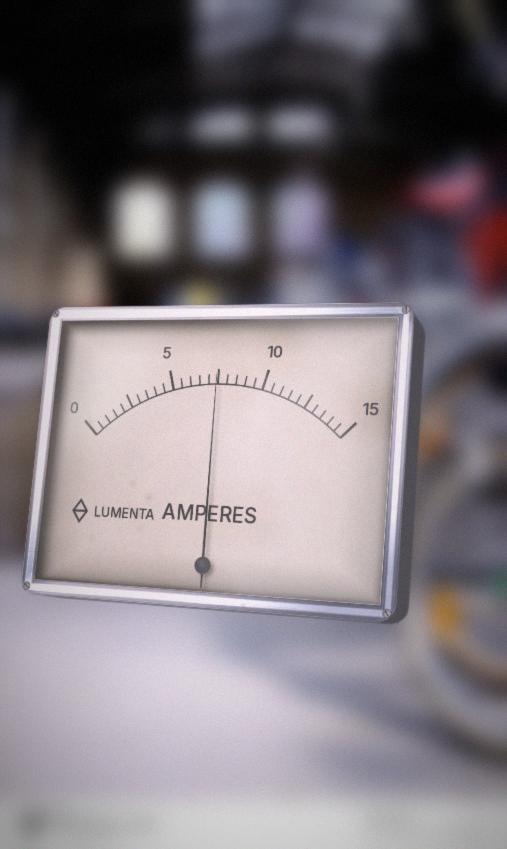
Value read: 7.5
